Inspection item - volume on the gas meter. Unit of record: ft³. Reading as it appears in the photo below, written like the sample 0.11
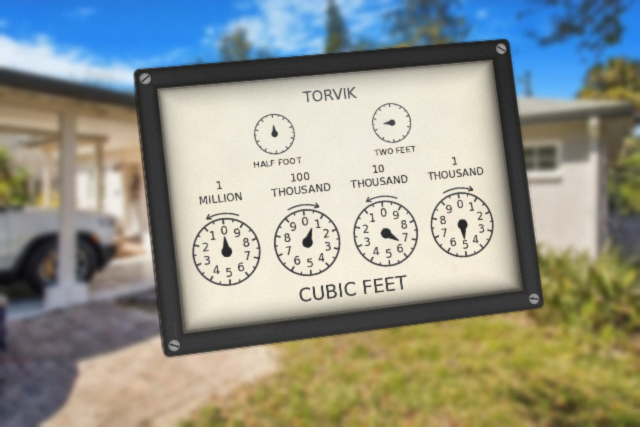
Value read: 6500
